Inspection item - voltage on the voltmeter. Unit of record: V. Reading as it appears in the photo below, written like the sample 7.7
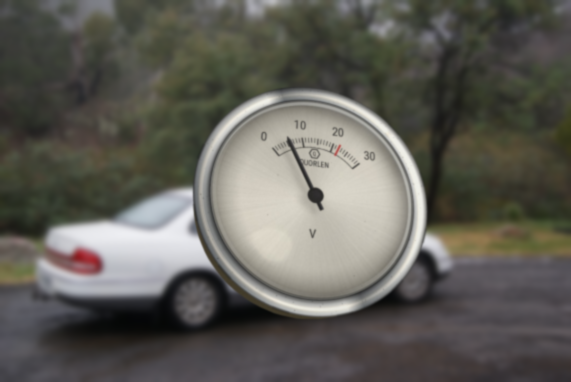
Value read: 5
